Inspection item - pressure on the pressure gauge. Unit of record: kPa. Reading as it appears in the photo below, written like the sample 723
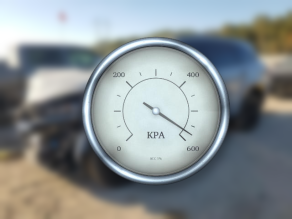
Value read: 575
